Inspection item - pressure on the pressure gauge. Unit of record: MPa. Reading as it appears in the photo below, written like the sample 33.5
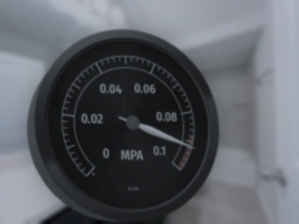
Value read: 0.092
